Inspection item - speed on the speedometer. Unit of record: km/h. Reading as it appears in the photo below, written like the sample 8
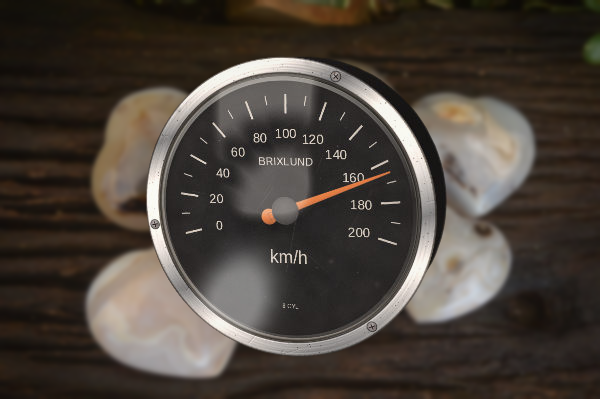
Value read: 165
